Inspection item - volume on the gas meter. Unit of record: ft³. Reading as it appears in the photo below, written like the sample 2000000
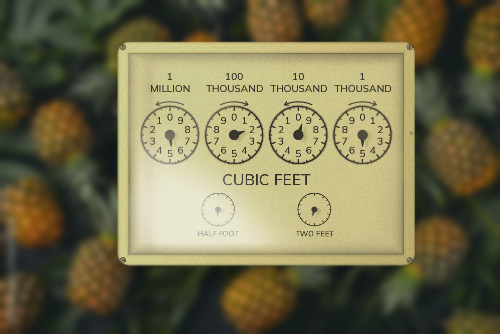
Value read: 519500
